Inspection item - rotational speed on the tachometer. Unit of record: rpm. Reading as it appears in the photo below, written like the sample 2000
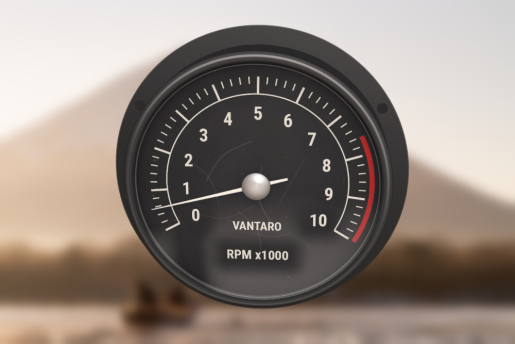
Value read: 600
